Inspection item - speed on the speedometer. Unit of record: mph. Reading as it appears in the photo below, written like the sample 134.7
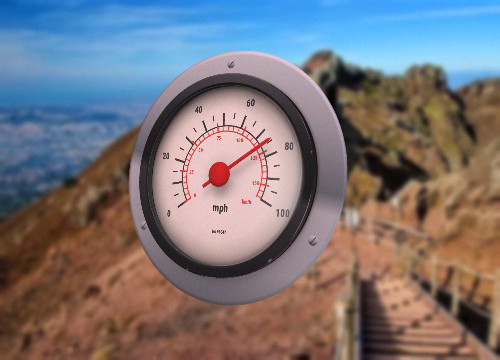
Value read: 75
